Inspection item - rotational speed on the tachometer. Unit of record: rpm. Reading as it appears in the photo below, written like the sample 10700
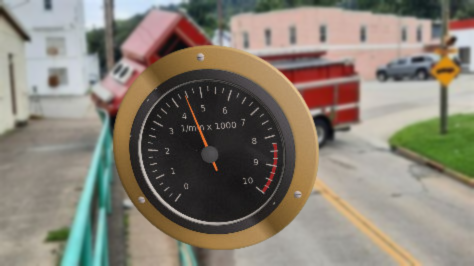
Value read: 4500
